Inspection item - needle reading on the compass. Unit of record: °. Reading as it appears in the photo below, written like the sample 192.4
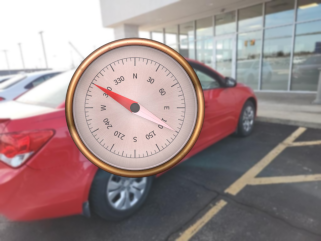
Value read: 300
